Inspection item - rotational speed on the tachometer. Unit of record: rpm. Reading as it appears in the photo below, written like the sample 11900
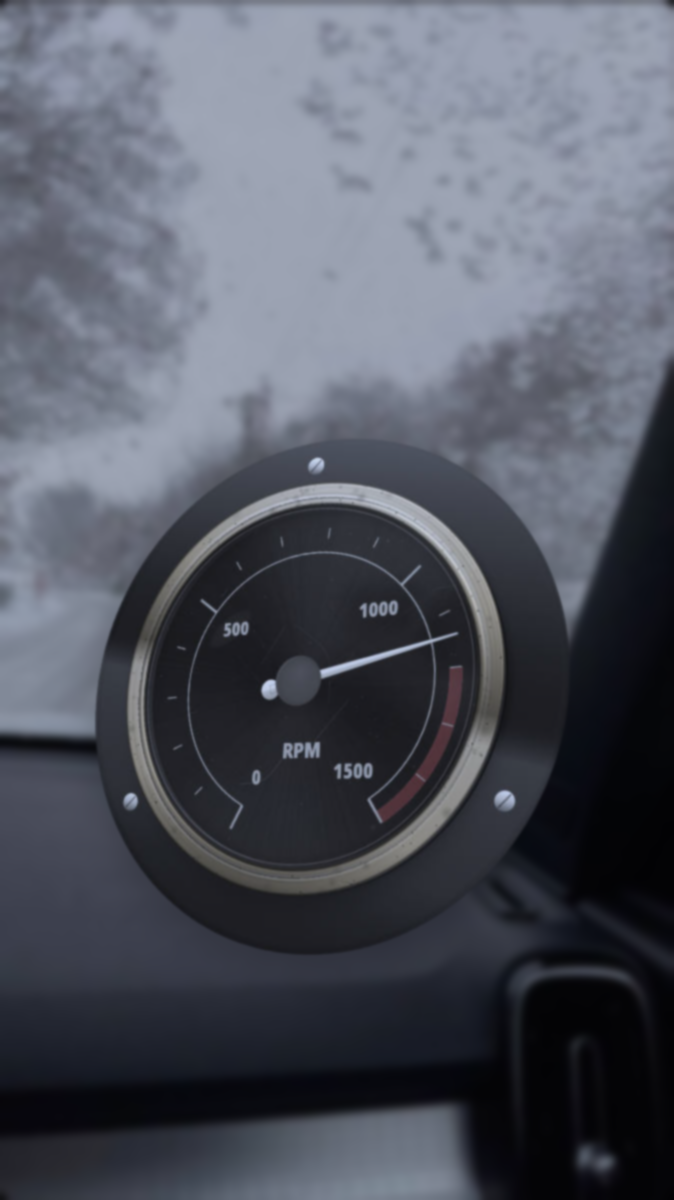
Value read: 1150
